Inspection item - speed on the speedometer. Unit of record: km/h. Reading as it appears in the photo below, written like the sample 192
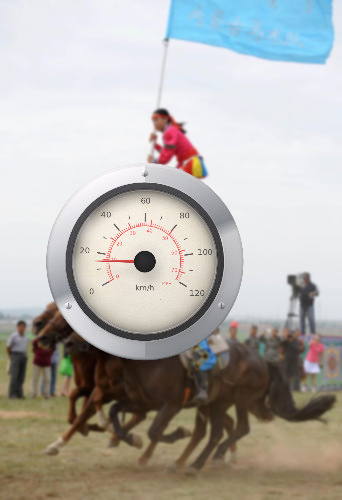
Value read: 15
